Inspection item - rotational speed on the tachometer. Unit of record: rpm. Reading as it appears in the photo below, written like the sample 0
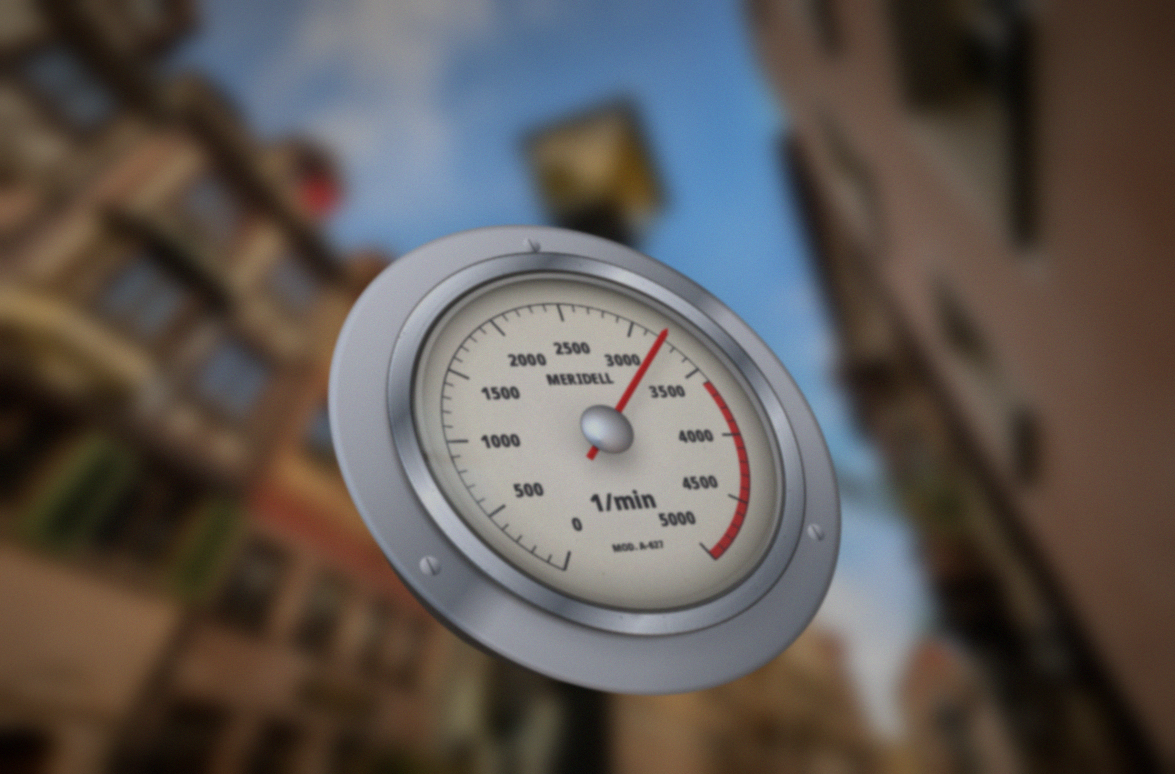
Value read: 3200
